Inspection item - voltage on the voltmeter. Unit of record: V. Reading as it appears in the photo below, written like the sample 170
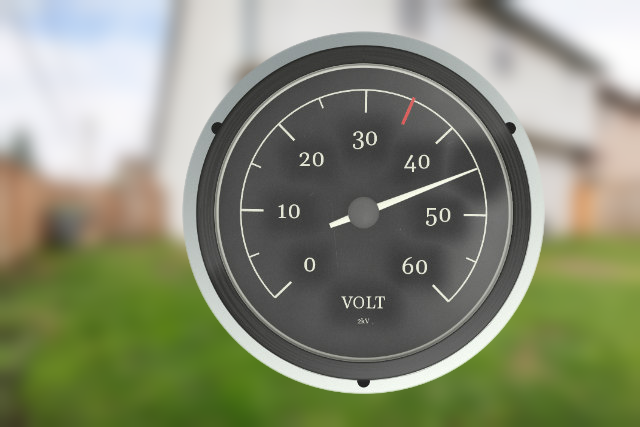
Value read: 45
